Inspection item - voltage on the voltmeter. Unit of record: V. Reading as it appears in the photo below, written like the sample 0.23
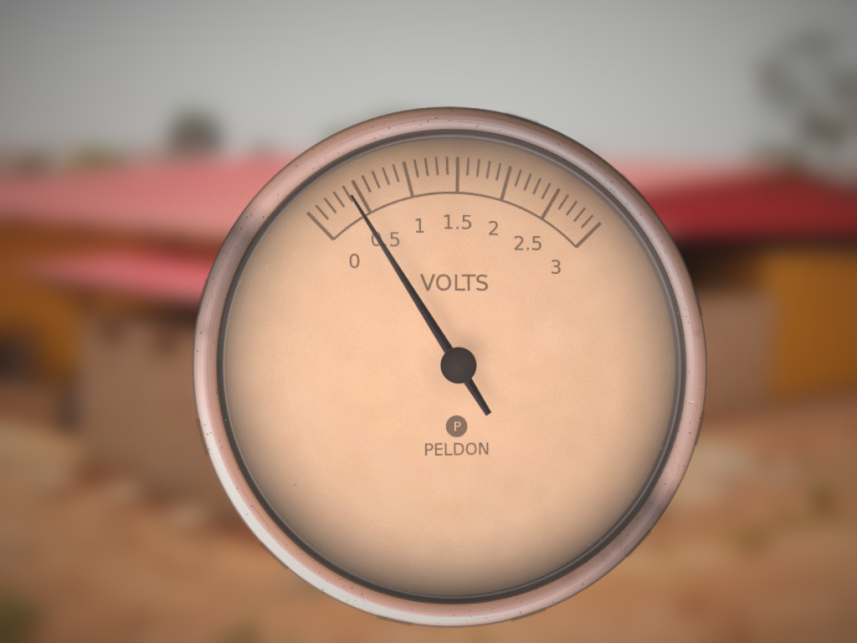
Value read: 0.4
